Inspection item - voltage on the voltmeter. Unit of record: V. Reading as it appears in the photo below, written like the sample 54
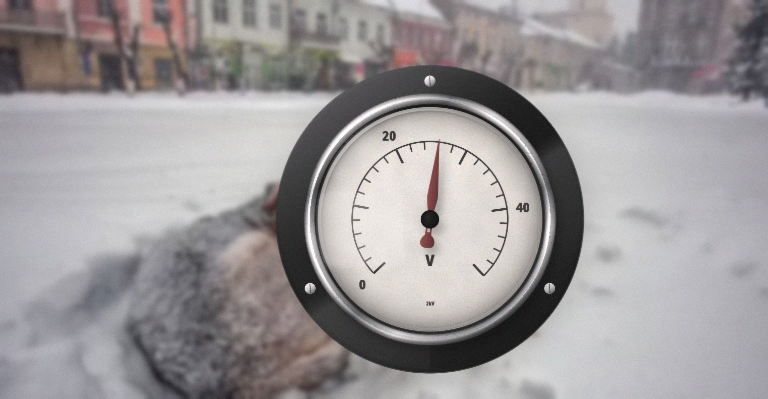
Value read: 26
